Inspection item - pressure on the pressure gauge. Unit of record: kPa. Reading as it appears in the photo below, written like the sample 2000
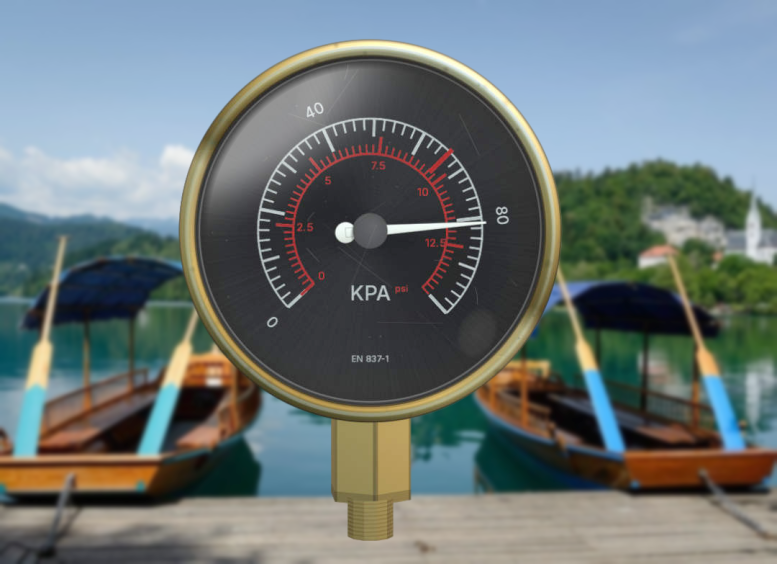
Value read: 81
